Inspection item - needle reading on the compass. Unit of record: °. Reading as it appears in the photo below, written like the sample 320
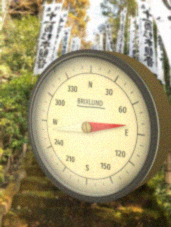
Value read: 80
